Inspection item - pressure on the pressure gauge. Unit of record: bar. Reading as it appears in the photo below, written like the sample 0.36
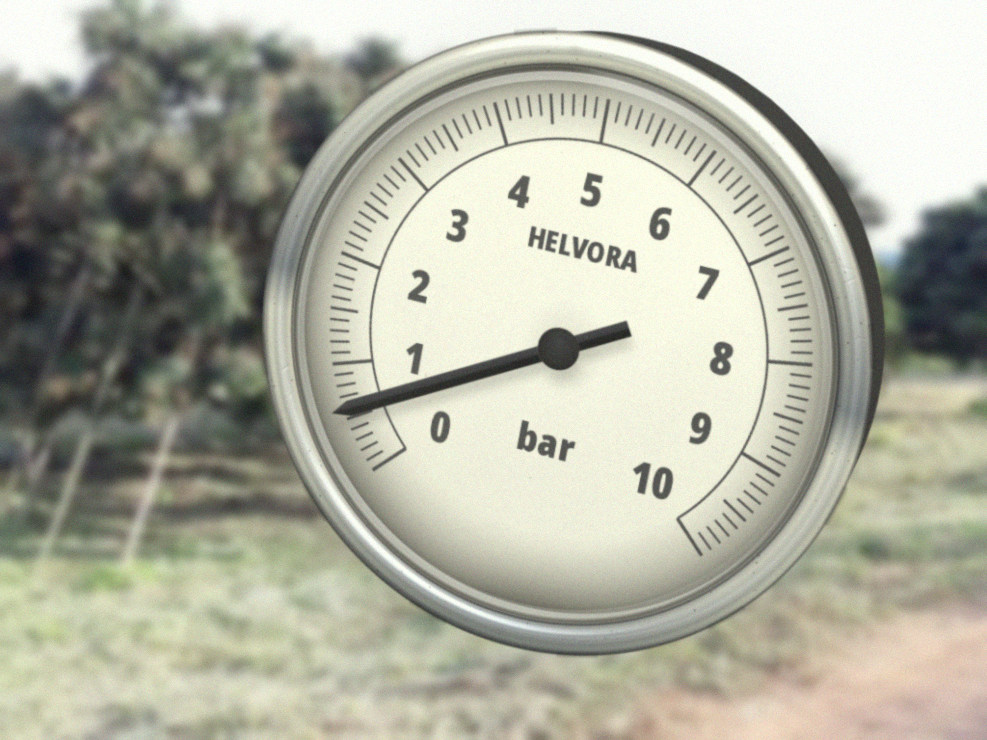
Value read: 0.6
